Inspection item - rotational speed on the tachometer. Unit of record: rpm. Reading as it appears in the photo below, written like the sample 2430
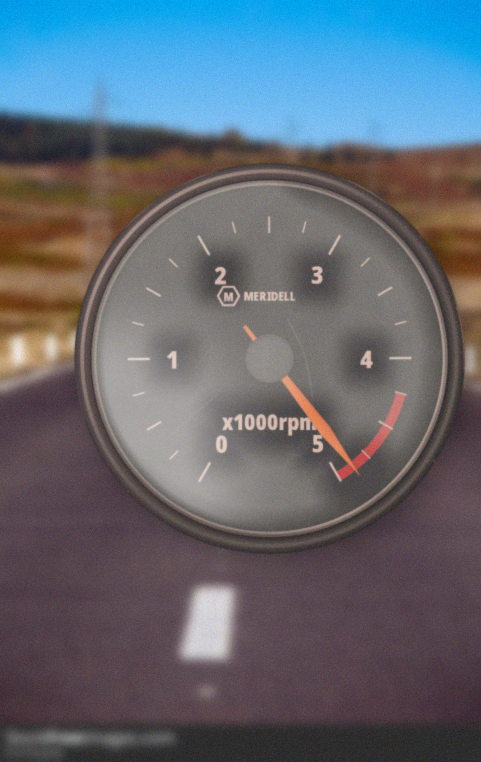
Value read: 4875
